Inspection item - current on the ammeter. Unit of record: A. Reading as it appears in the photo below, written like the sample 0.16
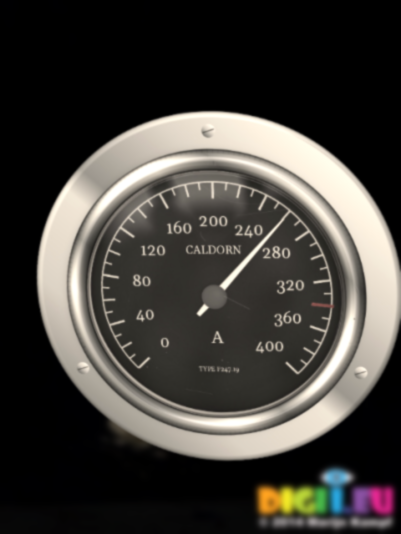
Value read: 260
